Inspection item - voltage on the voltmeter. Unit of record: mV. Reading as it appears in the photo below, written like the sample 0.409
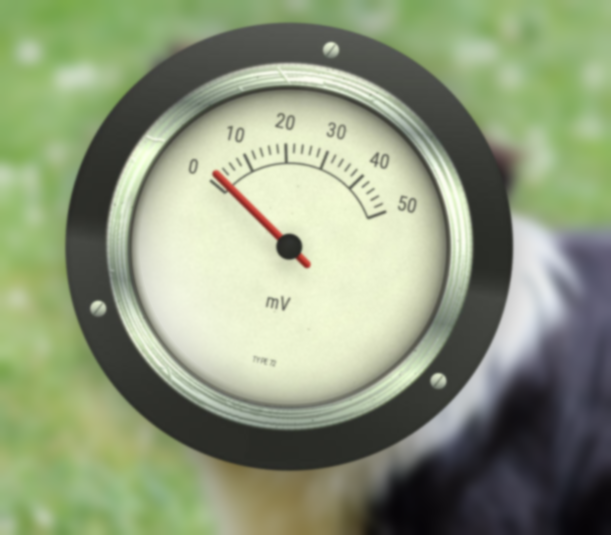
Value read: 2
